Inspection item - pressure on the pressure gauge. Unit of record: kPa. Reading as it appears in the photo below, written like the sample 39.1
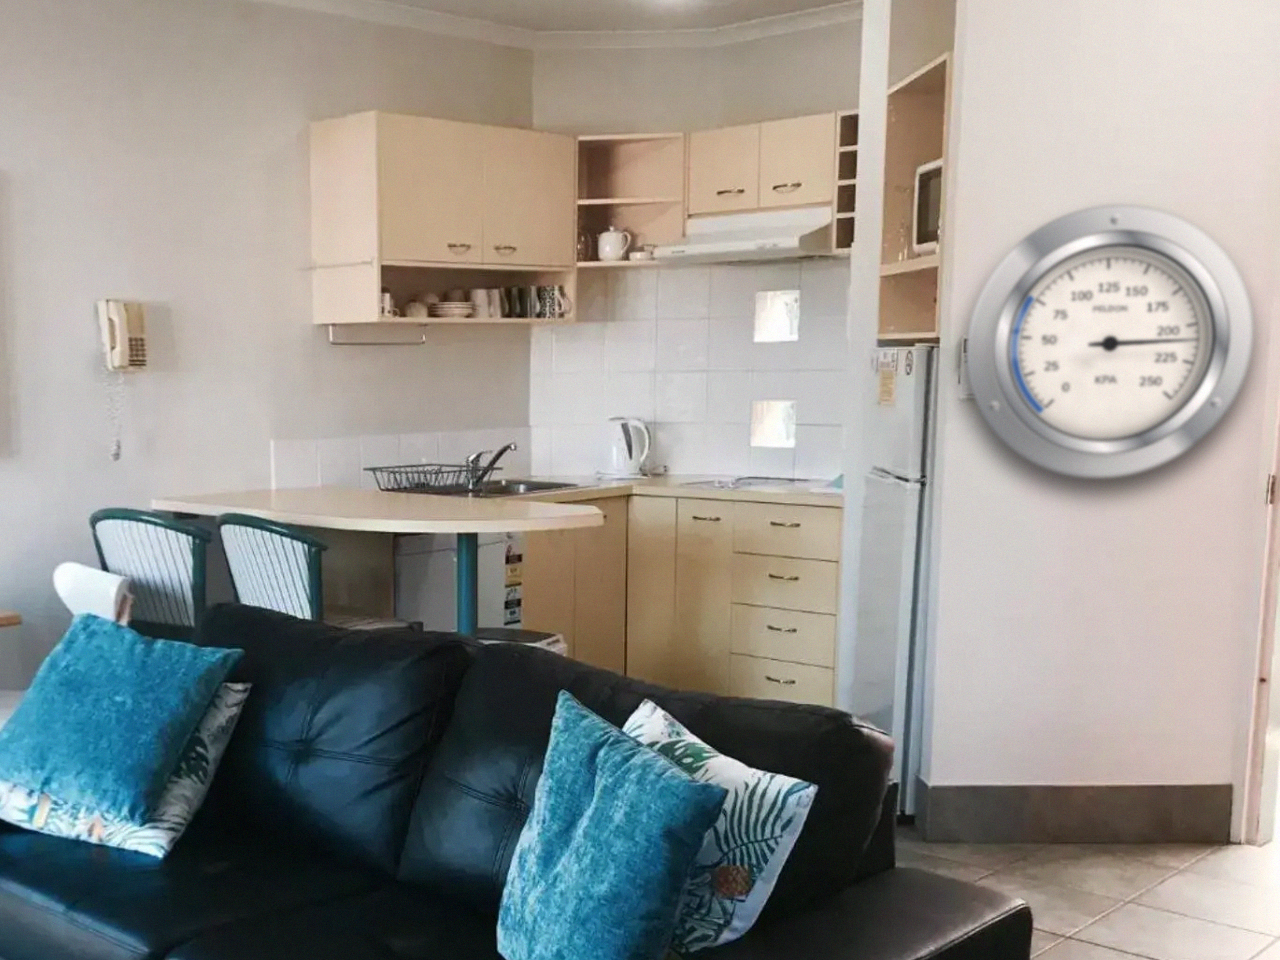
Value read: 210
